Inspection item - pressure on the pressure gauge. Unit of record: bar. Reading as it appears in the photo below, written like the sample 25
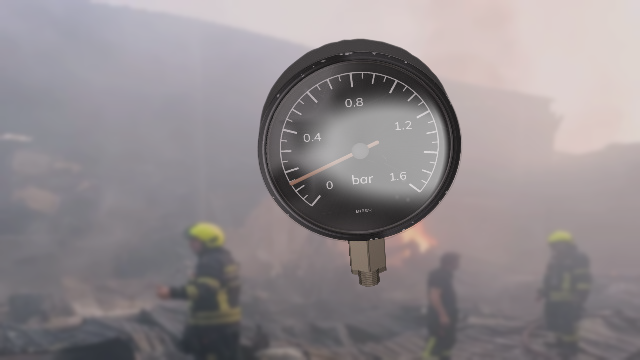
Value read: 0.15
